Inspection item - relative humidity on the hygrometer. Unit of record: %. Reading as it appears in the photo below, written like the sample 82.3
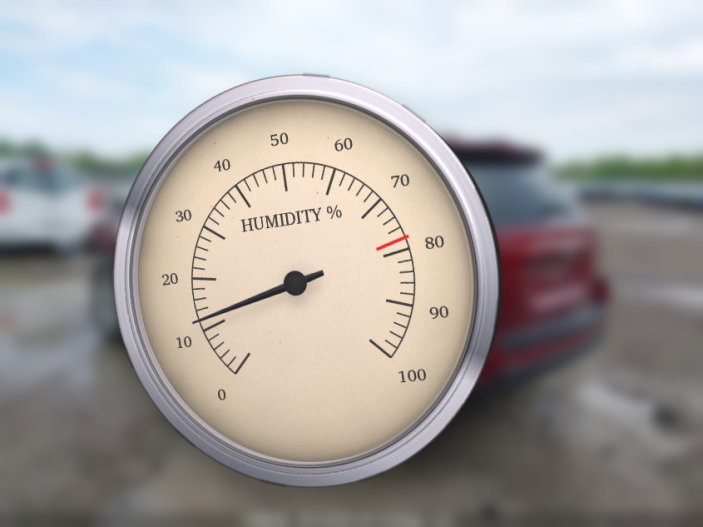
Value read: 12
